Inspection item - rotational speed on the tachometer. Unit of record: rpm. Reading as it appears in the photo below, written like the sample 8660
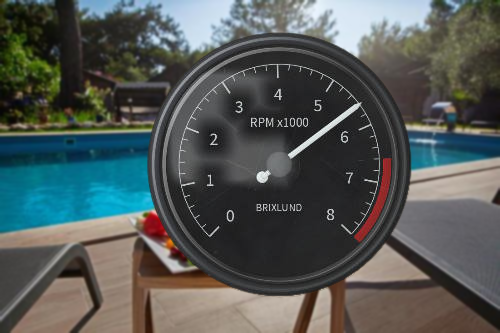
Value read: 5600
